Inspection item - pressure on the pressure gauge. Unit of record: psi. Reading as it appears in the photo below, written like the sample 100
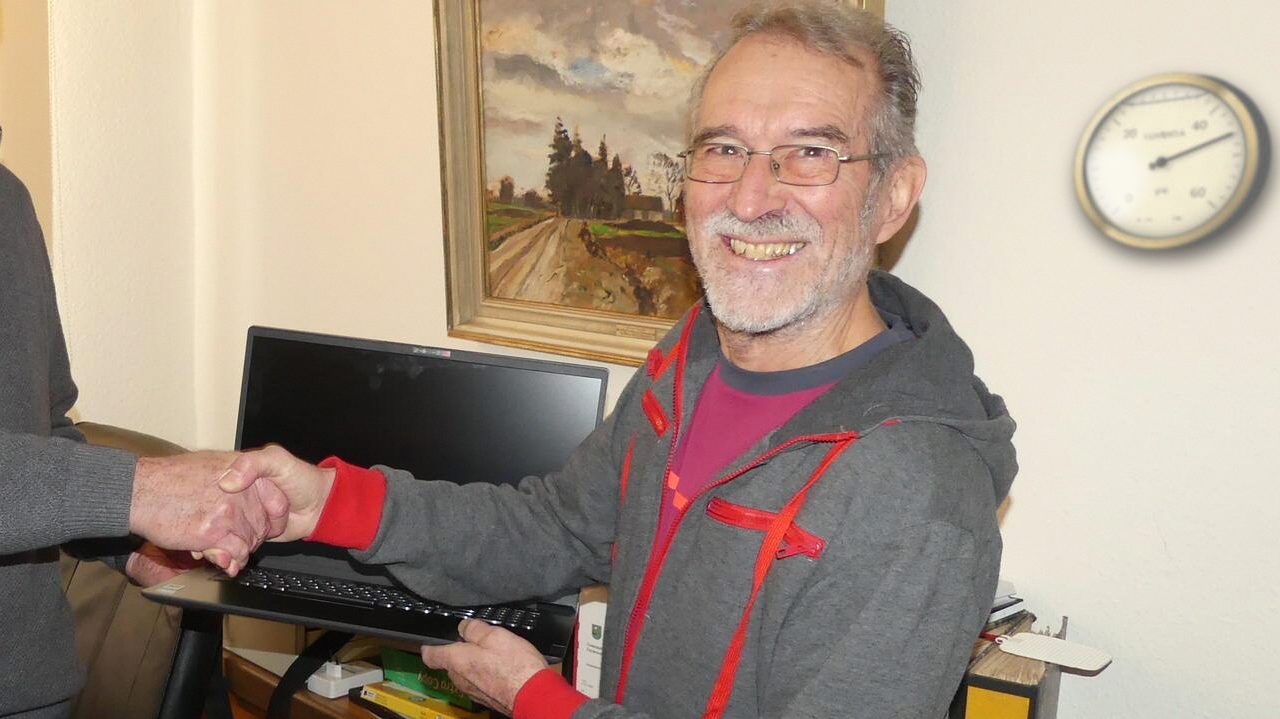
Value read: 46
